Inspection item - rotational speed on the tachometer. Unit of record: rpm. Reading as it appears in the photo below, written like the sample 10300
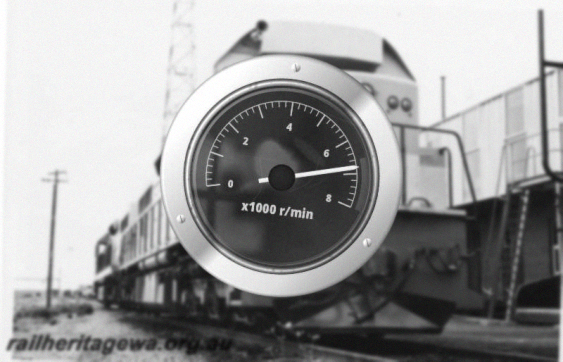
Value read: 6800
